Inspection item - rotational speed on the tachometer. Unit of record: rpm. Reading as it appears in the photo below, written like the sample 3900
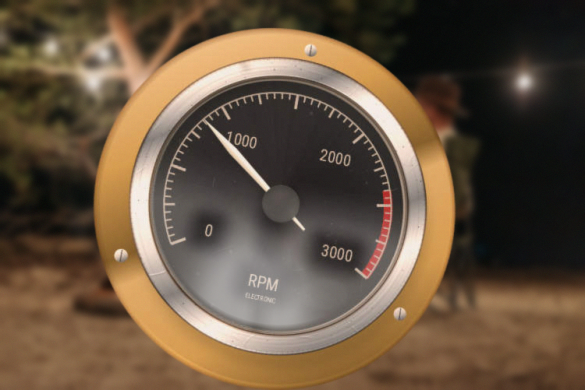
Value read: 850
